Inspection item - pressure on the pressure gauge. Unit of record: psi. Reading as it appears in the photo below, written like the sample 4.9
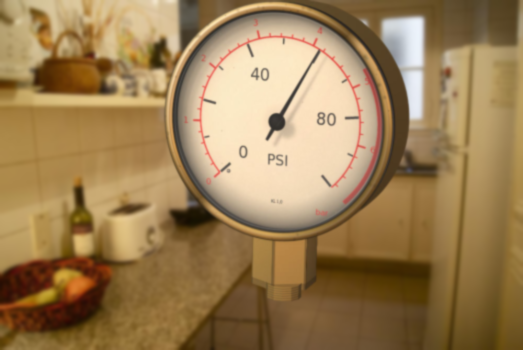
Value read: 60
